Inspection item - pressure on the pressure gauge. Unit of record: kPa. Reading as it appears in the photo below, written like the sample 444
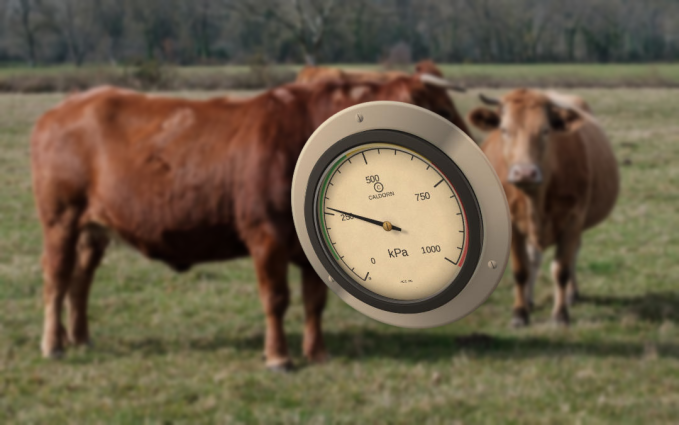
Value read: 275
